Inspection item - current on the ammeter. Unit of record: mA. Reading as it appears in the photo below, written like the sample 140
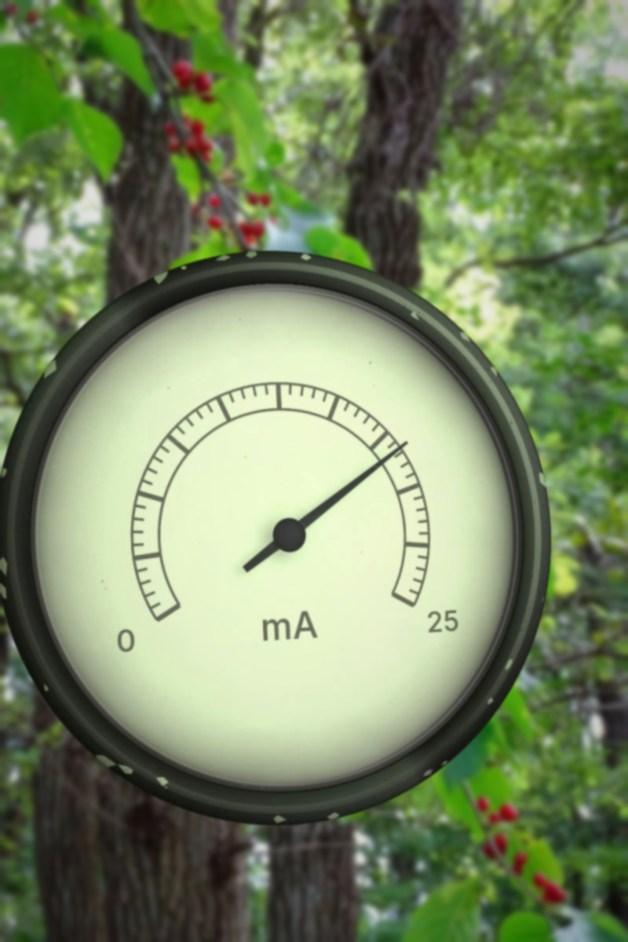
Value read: 18.25
